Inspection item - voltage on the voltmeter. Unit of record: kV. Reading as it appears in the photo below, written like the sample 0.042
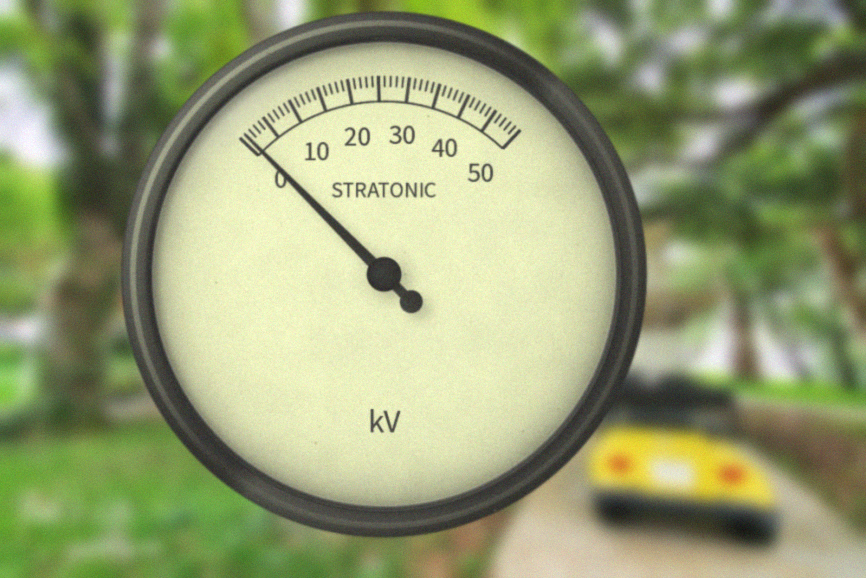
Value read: 1
